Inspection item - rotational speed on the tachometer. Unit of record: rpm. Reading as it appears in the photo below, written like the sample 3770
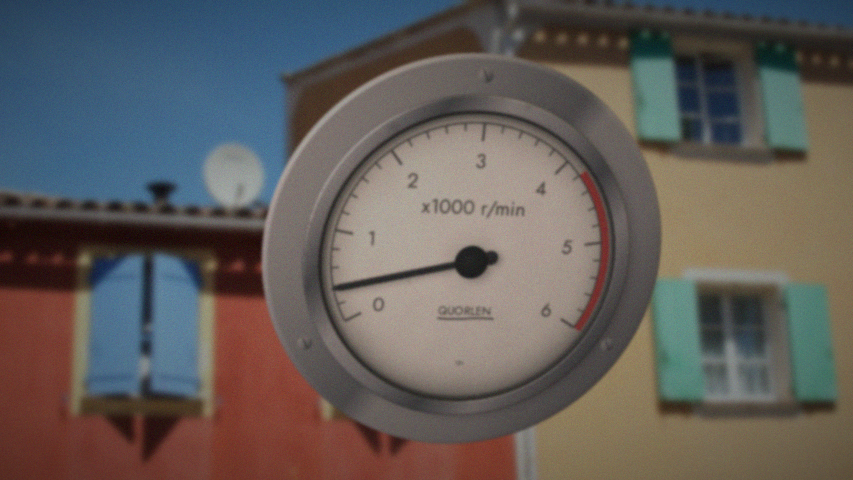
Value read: 400
